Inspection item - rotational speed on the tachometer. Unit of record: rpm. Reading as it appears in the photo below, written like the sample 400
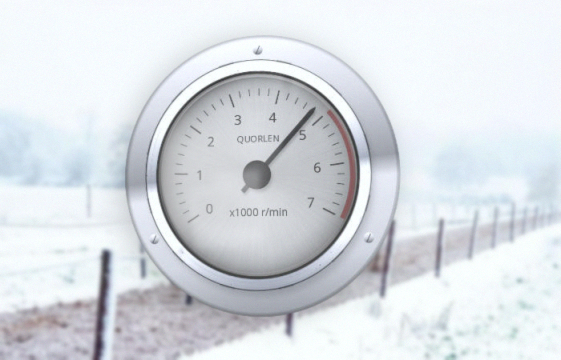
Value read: 4800
